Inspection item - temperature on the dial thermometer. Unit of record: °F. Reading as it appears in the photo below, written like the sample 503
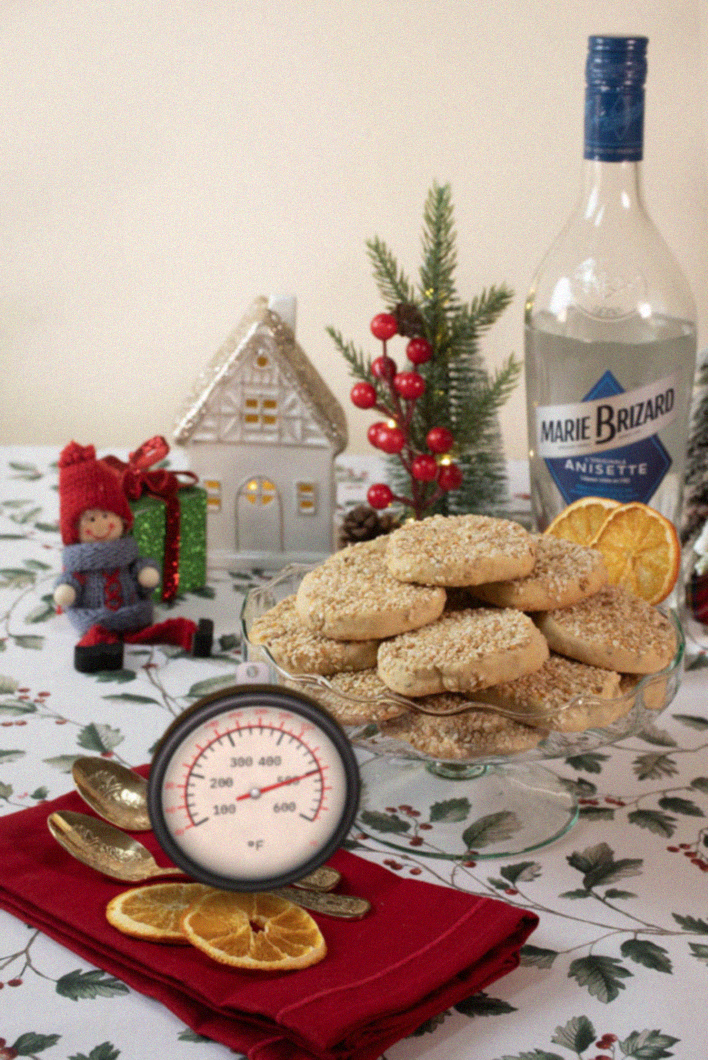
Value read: 500
